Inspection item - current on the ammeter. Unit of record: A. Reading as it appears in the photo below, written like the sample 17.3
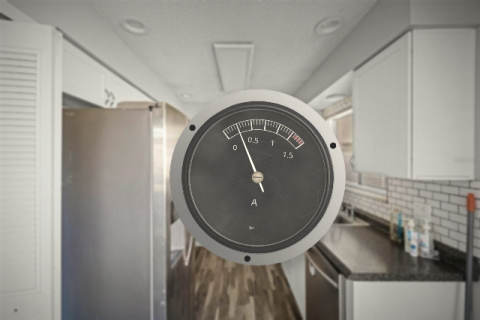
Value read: 0.25
